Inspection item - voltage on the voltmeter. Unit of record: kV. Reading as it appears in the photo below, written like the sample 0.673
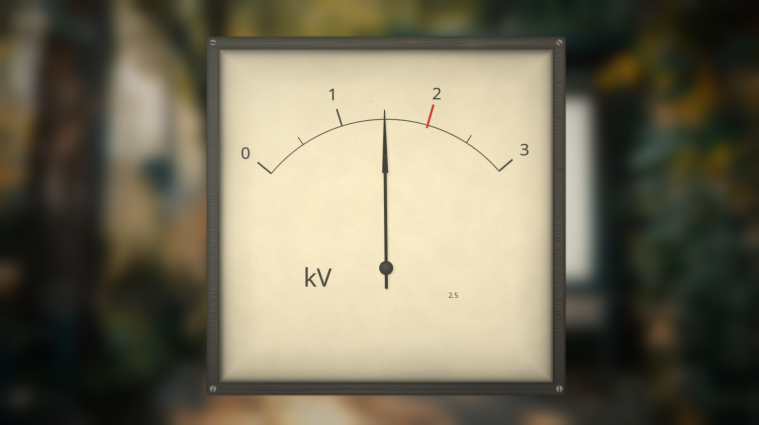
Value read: 1.5
